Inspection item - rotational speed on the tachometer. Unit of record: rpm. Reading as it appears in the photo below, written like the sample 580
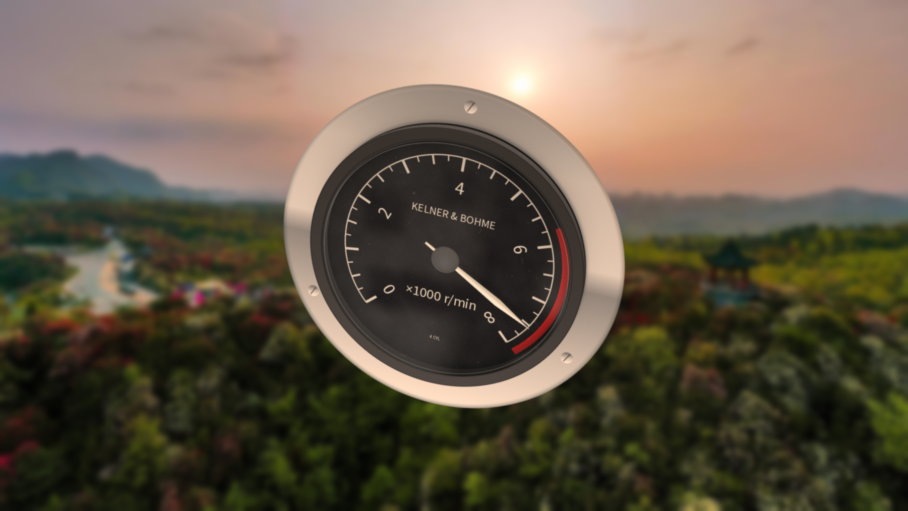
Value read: 7500
